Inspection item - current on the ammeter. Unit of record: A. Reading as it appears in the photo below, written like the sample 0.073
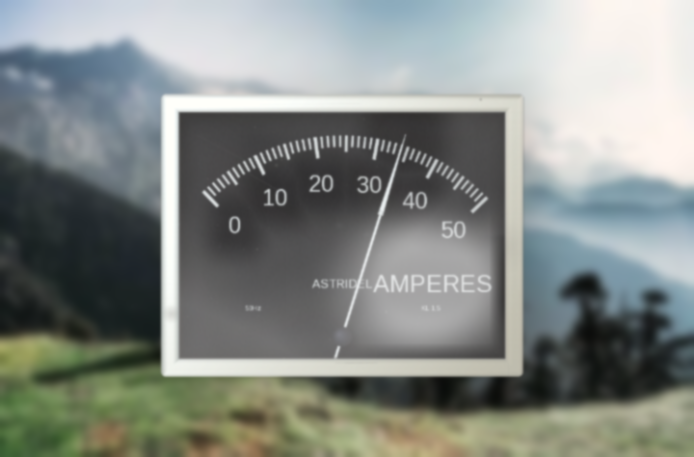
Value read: 34
